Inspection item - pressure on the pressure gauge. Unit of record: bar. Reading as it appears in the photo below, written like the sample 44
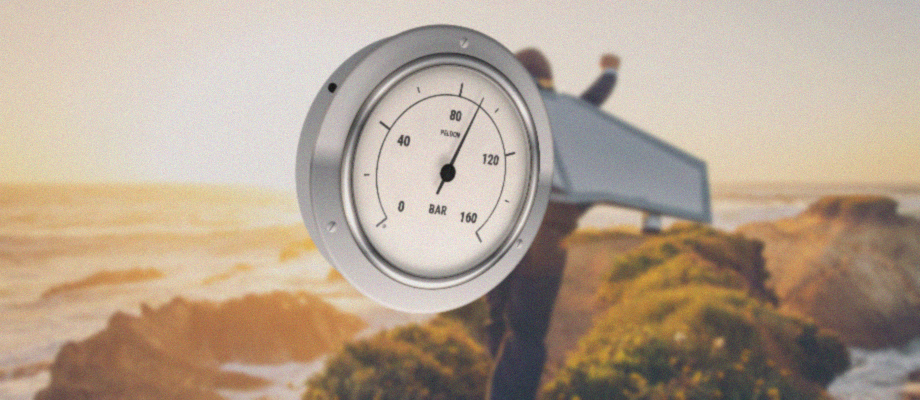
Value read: 90
